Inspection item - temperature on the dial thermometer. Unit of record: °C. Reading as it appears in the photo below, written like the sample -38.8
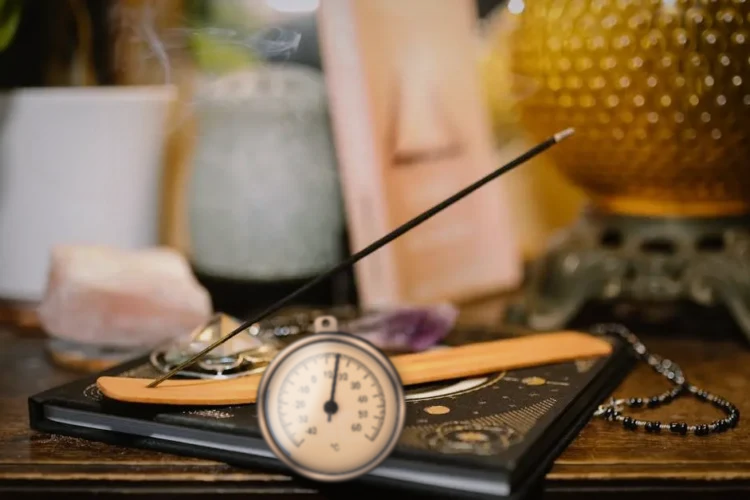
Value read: 15
